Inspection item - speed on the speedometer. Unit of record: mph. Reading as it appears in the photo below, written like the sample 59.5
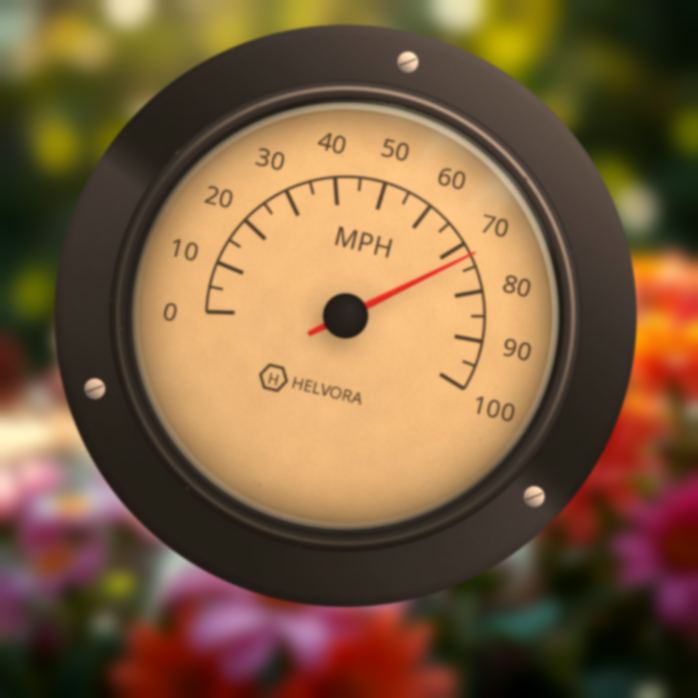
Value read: 72.5
